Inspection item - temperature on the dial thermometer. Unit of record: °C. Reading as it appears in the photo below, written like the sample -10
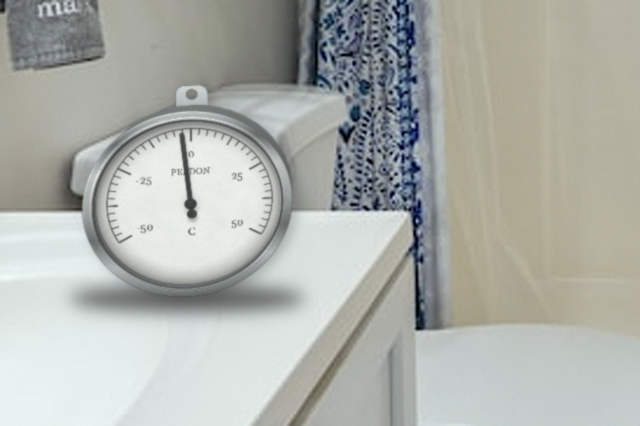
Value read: -2.5
